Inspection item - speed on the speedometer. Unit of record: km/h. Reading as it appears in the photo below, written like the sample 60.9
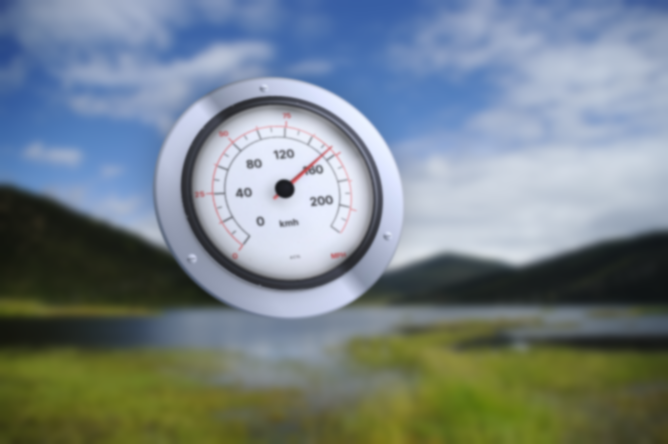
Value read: 155
